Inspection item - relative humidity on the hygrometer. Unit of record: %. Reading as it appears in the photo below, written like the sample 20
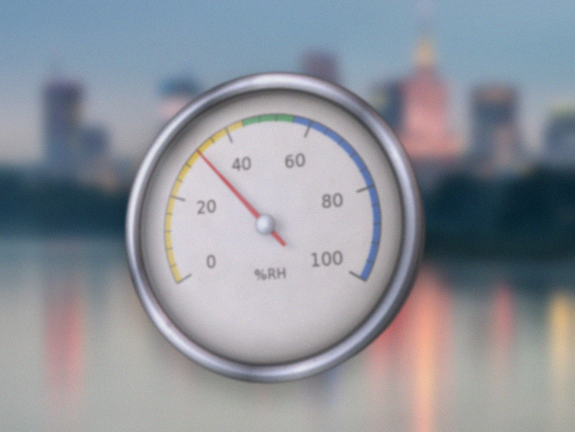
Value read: 32
